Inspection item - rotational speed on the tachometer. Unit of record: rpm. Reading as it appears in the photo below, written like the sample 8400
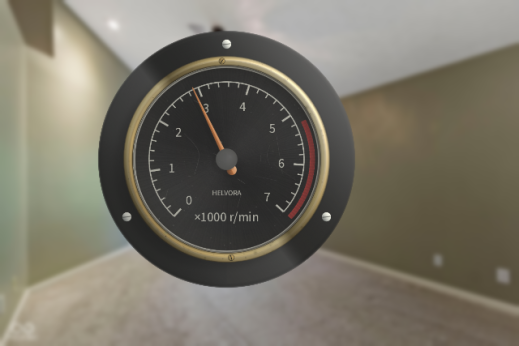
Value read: 2900
